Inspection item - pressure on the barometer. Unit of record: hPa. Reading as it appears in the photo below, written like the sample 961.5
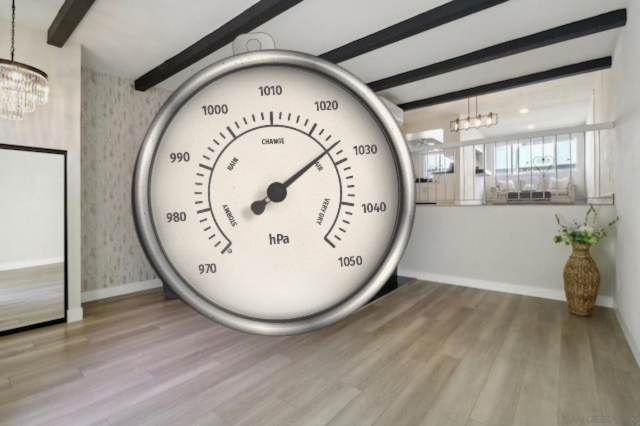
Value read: 1026
